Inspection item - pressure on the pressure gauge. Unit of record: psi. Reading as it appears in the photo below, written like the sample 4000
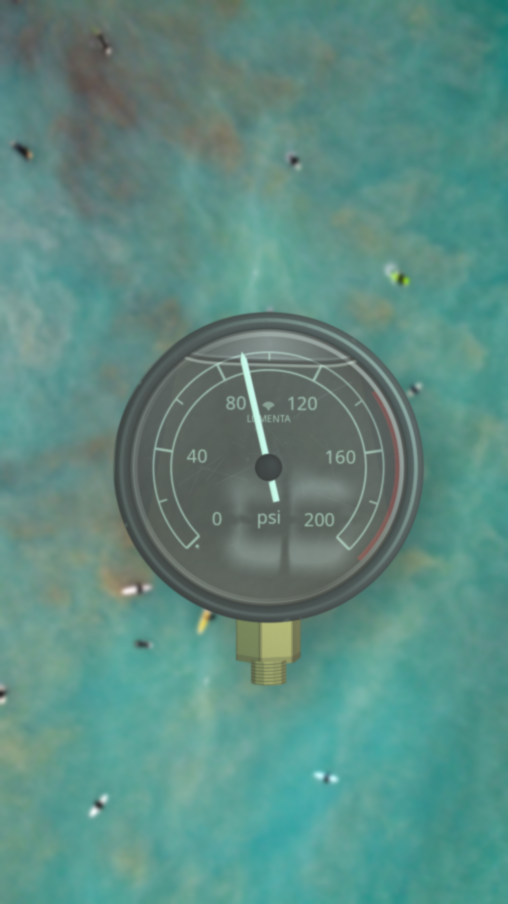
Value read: 90
